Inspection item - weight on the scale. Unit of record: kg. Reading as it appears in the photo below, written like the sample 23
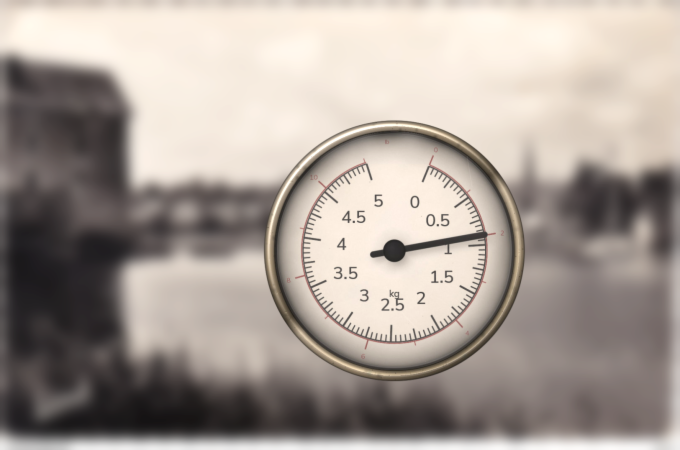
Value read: 0.9
